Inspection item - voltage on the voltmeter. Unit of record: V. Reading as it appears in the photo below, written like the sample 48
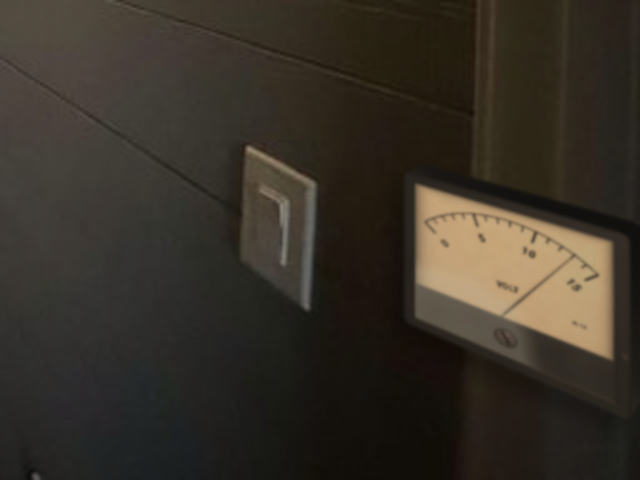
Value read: 13
